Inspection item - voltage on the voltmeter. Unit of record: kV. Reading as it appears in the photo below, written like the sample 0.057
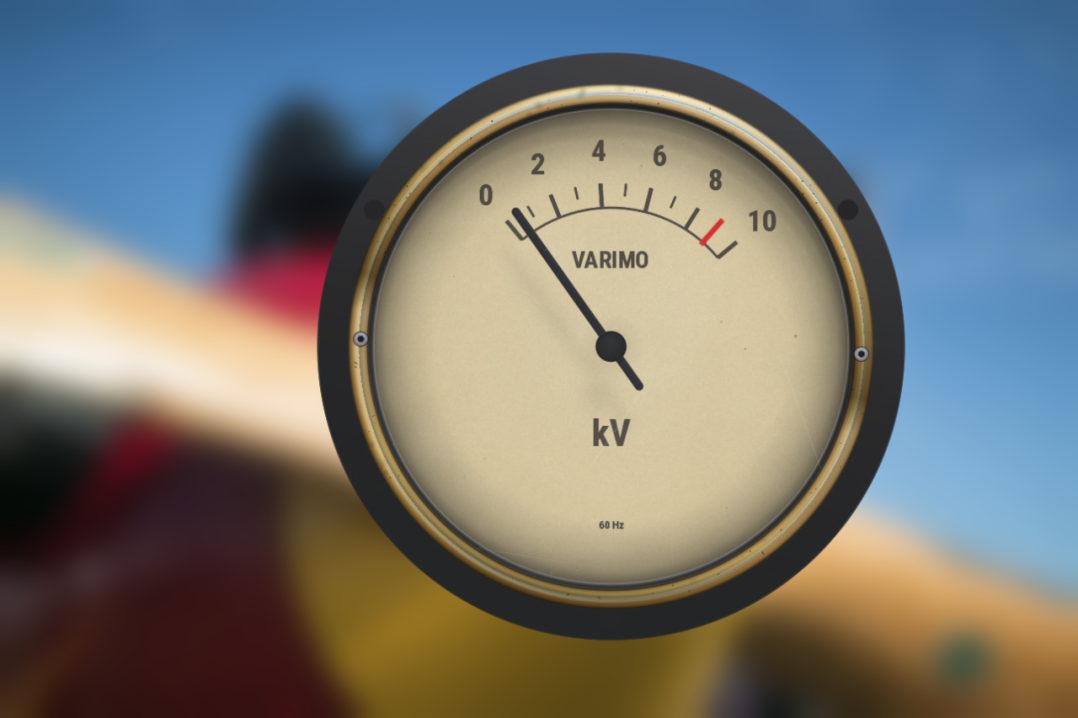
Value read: 0.5
